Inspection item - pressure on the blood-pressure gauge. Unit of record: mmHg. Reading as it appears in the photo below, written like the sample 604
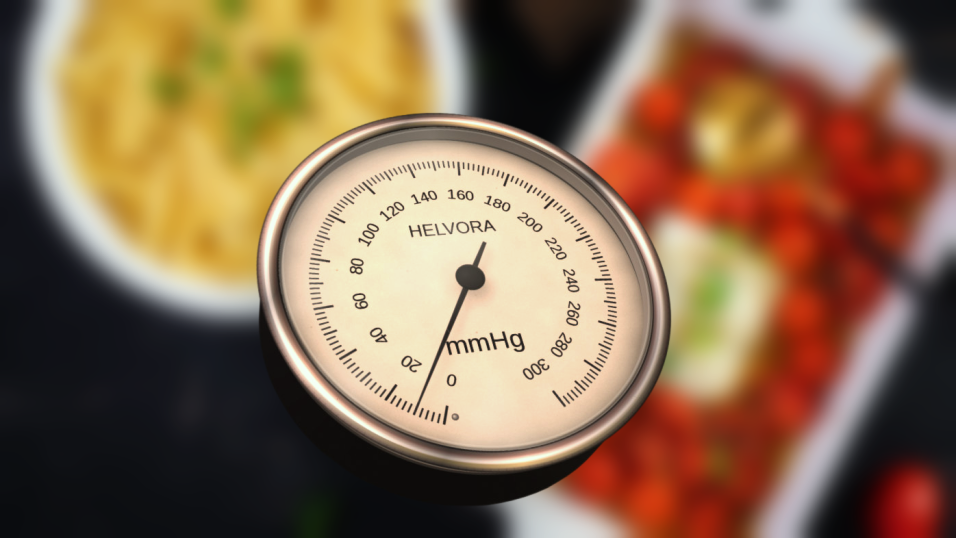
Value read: 10
